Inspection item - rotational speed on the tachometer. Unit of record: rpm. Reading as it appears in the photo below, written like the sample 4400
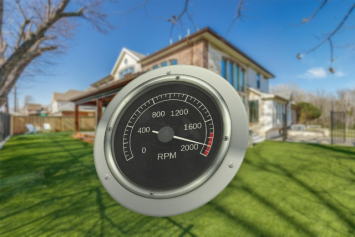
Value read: 1900
